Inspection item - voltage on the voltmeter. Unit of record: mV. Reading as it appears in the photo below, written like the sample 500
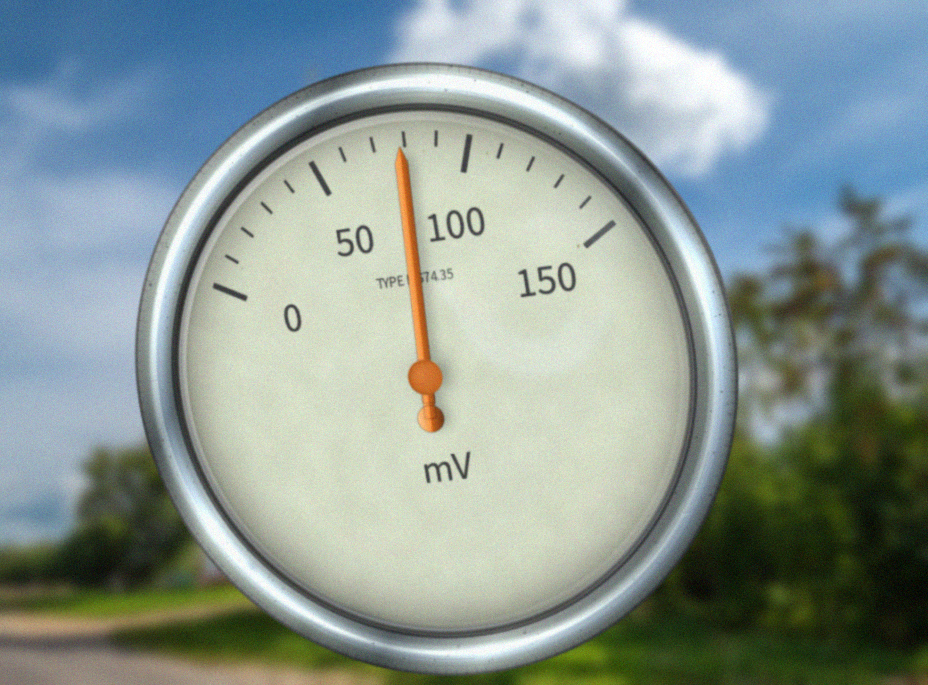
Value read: 80
